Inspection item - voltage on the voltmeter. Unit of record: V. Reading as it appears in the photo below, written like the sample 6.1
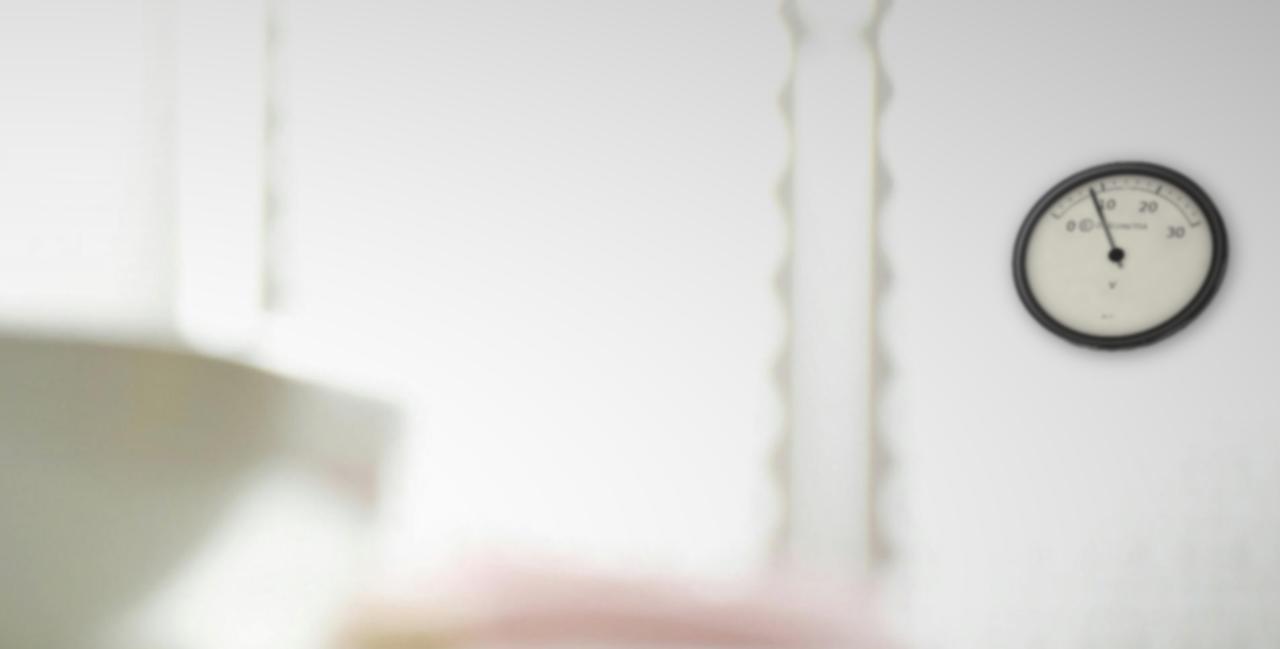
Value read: 8
